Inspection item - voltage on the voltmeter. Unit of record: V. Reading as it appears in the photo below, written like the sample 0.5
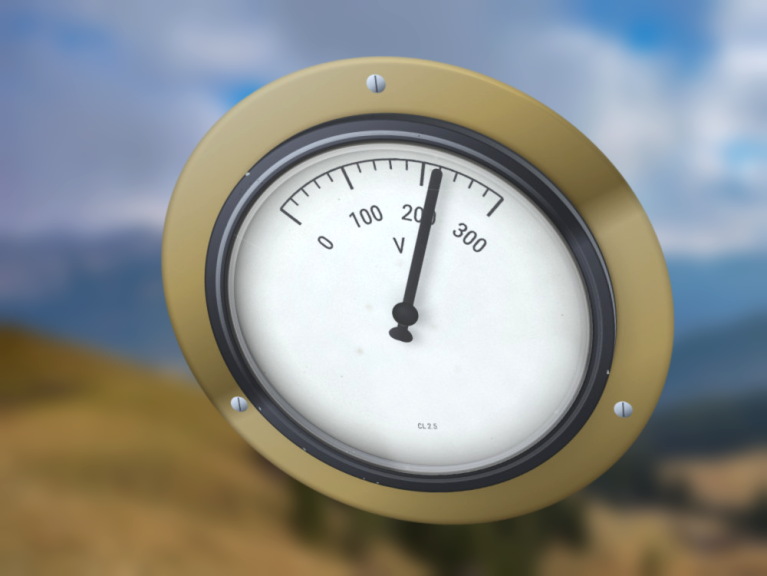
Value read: 220
